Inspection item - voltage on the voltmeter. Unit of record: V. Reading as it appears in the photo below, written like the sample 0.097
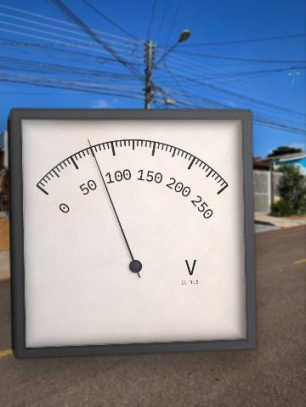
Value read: 75
